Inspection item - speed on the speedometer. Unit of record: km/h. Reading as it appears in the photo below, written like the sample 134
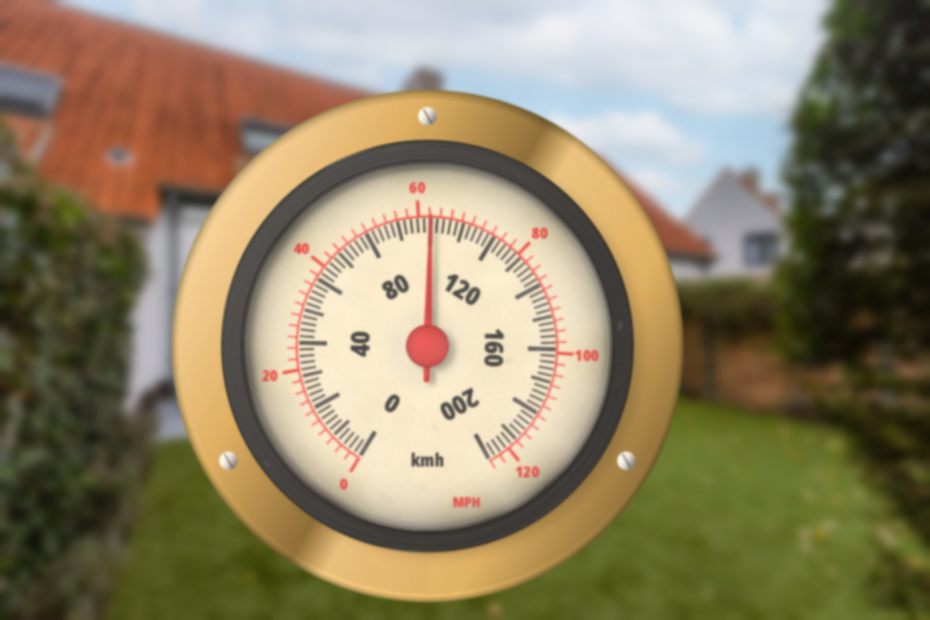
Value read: 100
